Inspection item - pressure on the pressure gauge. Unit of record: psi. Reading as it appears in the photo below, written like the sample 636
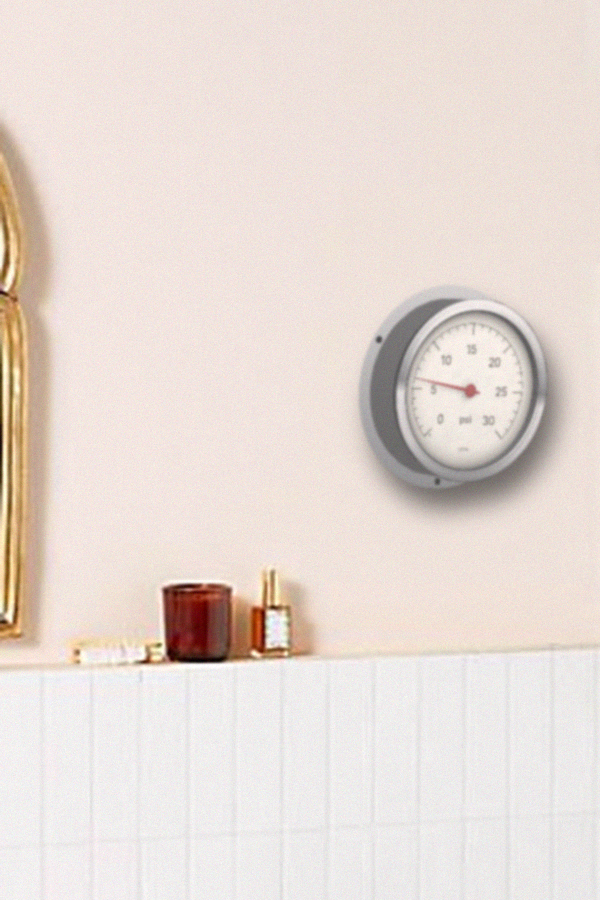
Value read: 6
